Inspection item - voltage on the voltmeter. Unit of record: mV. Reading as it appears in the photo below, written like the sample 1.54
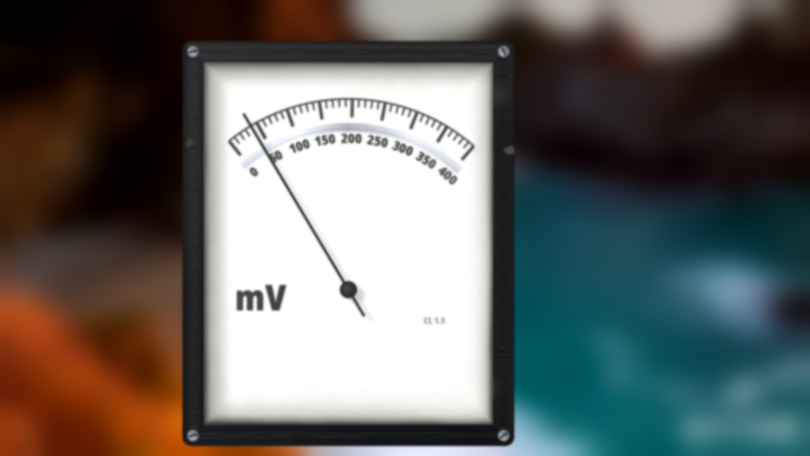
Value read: 40
